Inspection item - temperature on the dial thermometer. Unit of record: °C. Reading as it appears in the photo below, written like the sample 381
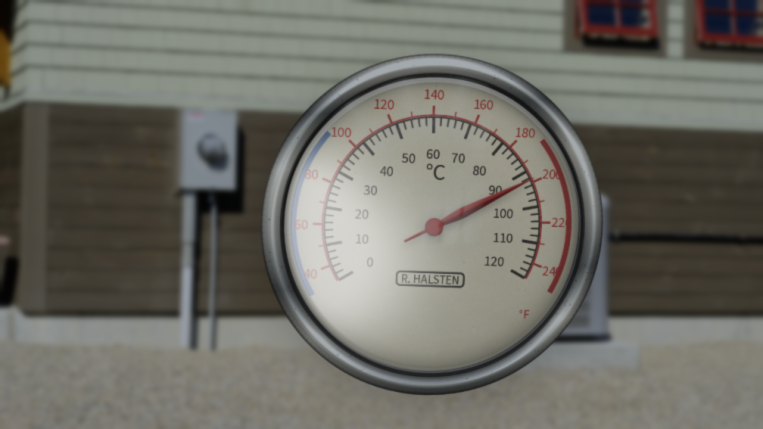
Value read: 92
